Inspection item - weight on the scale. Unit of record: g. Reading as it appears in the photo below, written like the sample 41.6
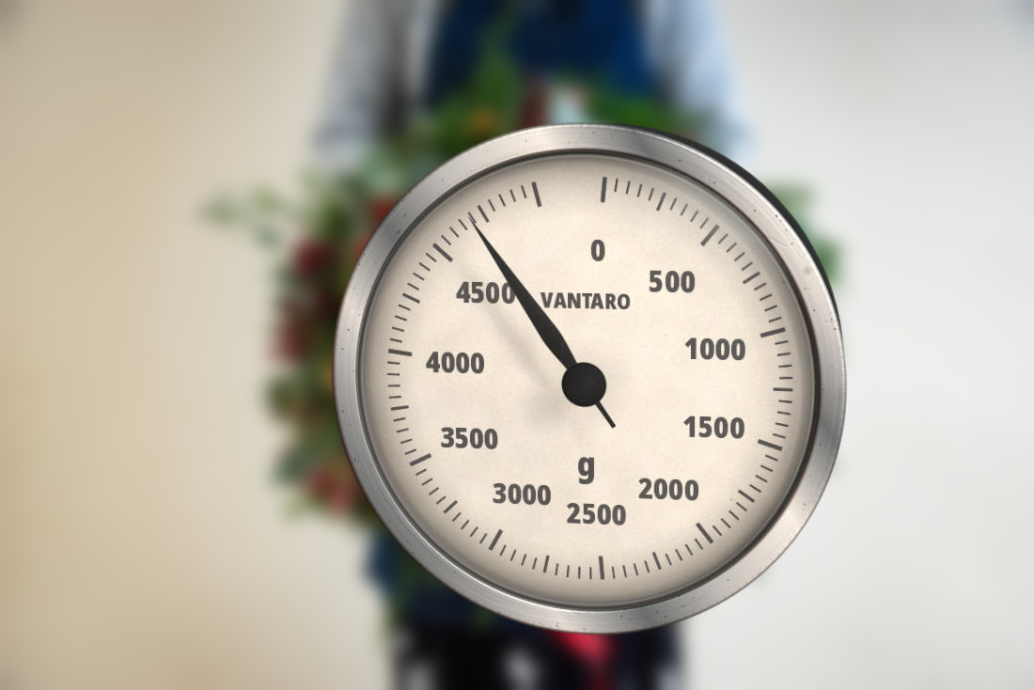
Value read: 4700
